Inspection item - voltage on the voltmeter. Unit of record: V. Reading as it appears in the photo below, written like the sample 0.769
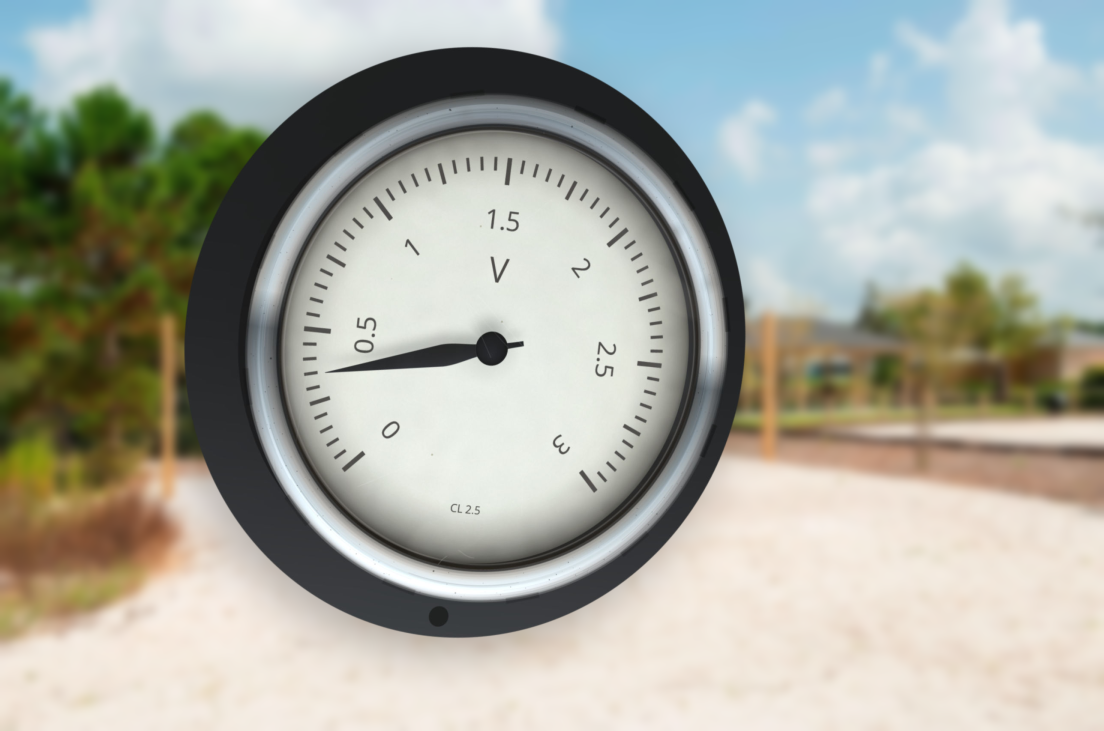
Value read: 0.35
